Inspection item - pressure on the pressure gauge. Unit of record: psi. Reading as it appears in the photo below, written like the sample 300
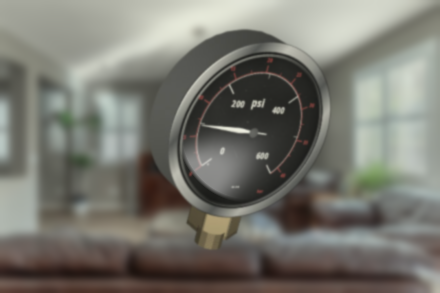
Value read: 100
